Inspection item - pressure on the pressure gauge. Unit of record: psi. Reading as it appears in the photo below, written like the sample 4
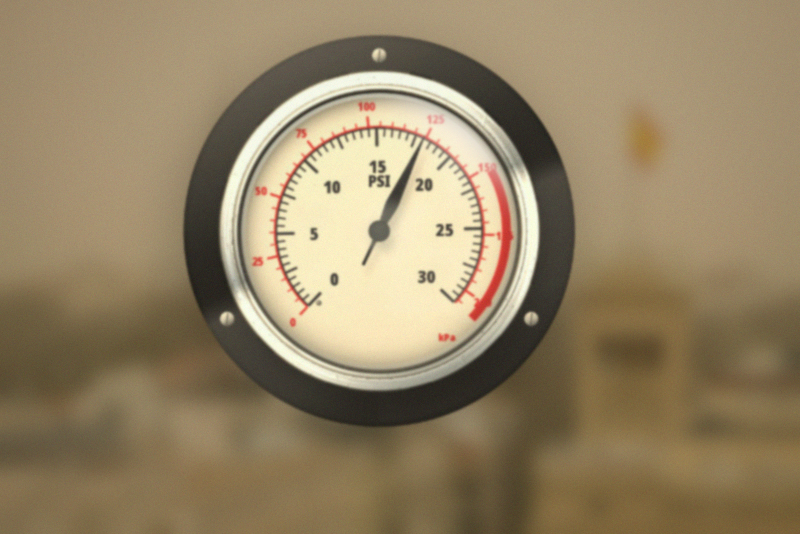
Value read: 18
